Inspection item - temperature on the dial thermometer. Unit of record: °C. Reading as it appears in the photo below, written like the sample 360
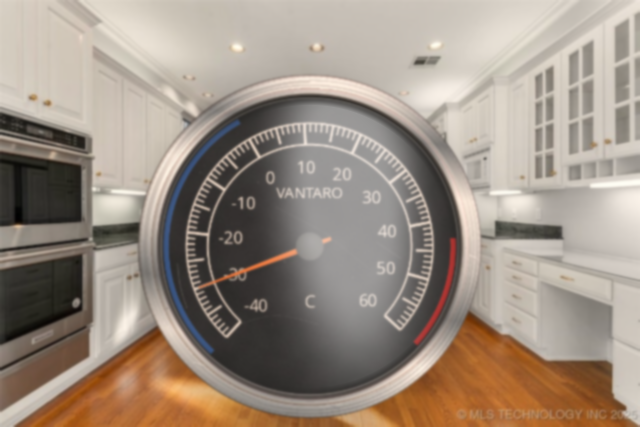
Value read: -30
